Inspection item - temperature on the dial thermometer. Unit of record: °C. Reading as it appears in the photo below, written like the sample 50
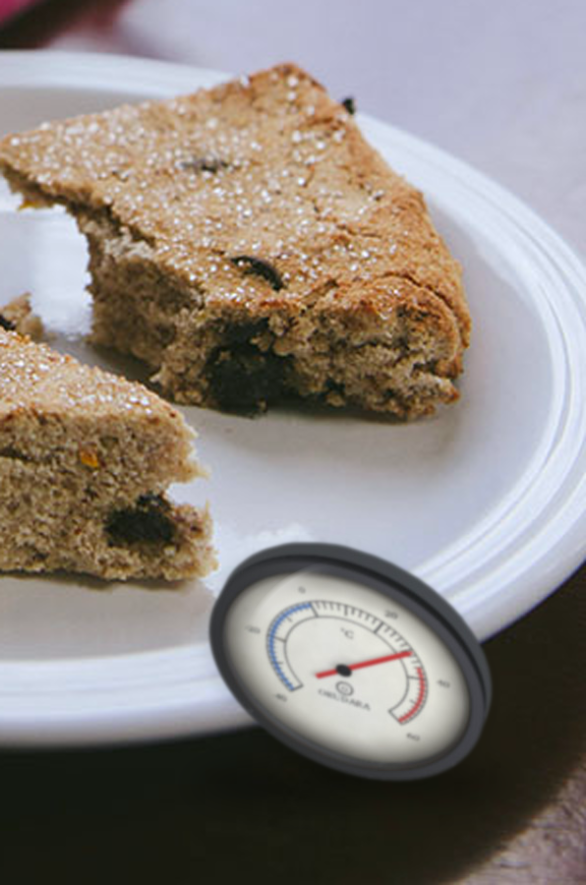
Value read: 30
